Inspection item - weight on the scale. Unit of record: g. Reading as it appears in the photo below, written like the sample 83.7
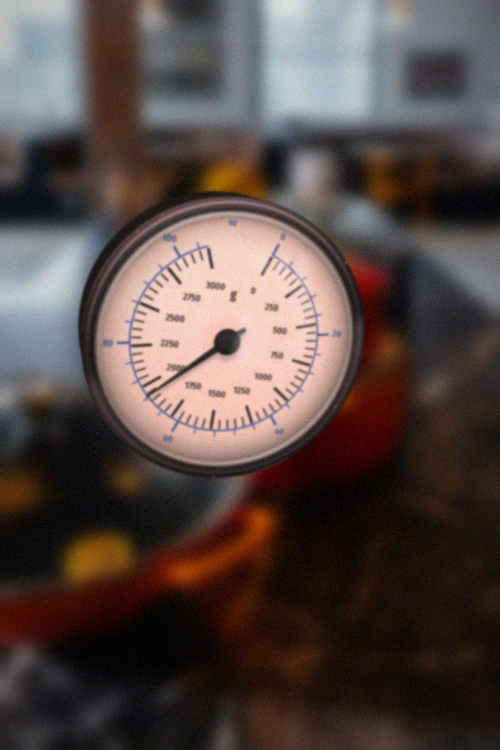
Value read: 1950
